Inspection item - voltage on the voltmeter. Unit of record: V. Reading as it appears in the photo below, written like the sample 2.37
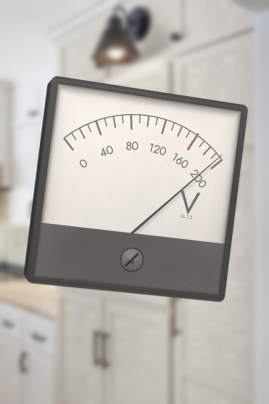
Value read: 195
